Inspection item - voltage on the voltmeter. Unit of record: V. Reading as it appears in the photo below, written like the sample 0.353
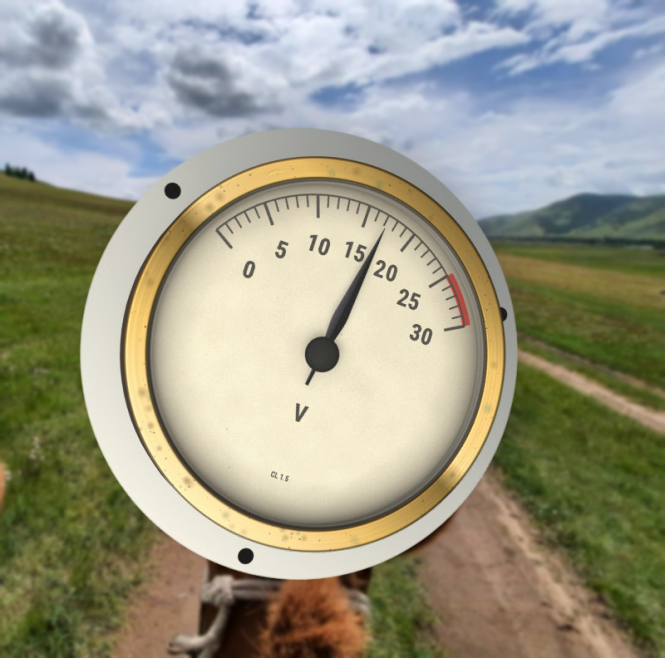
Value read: 17
